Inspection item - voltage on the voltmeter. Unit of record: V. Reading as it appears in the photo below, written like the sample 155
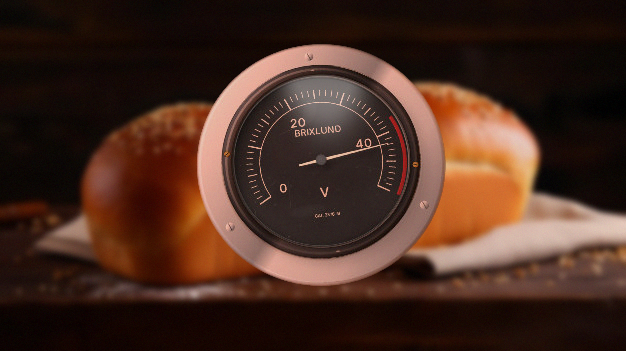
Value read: 42
